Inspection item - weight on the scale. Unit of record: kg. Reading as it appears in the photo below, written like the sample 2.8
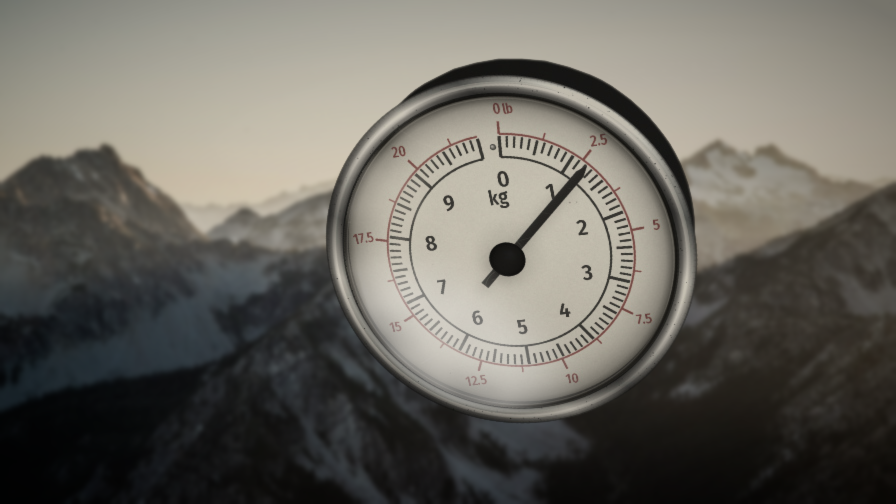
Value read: 1.2
